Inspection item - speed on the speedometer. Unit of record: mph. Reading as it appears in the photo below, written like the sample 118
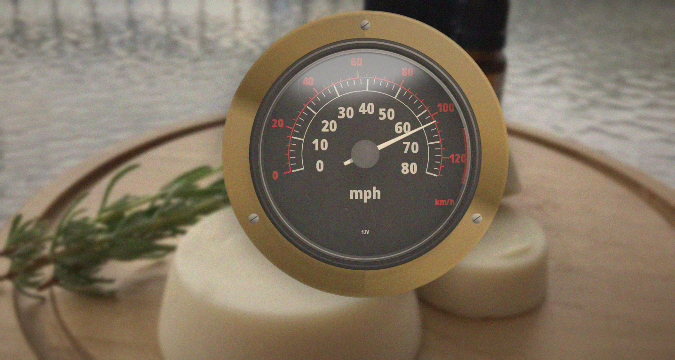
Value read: 64
